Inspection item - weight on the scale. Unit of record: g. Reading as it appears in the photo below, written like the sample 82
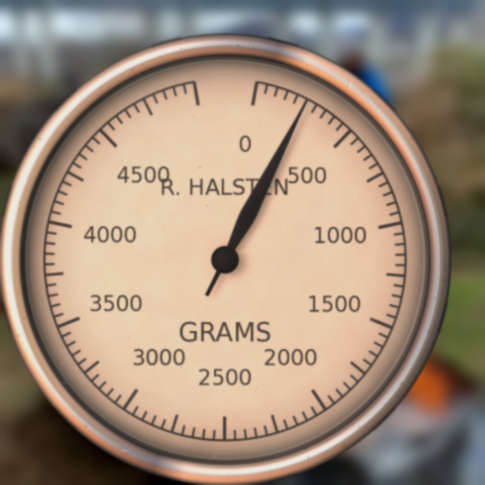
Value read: 250
